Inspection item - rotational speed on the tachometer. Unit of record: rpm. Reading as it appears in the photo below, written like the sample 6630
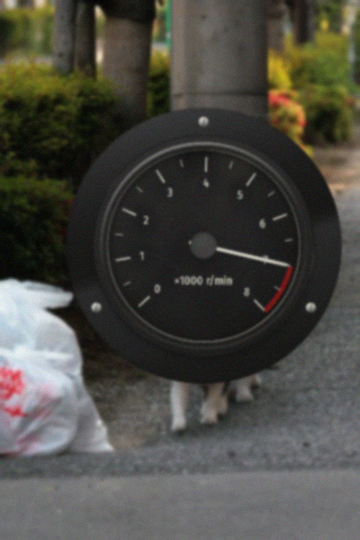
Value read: 7000
